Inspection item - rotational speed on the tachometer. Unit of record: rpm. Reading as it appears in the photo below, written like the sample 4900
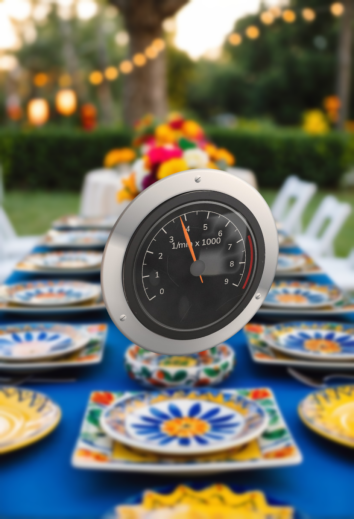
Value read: 3750
